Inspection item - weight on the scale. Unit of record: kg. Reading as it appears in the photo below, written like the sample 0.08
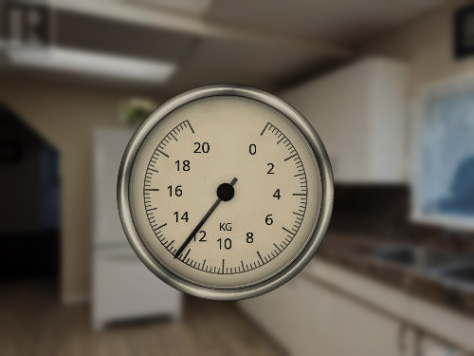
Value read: 12.4
